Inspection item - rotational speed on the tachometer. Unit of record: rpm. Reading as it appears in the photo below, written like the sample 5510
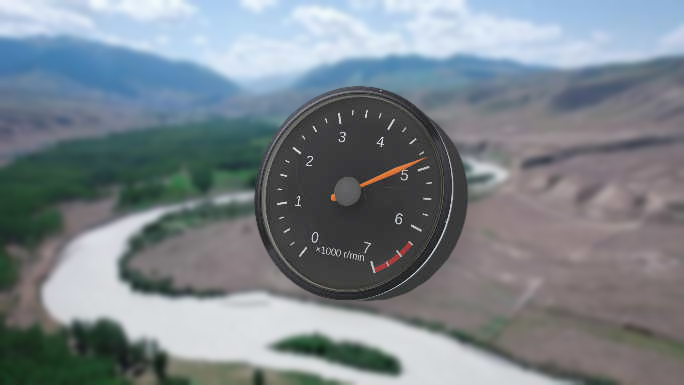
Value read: 4875
